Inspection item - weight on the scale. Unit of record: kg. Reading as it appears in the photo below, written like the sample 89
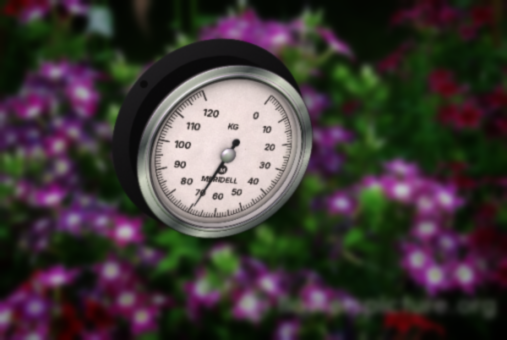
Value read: 70
